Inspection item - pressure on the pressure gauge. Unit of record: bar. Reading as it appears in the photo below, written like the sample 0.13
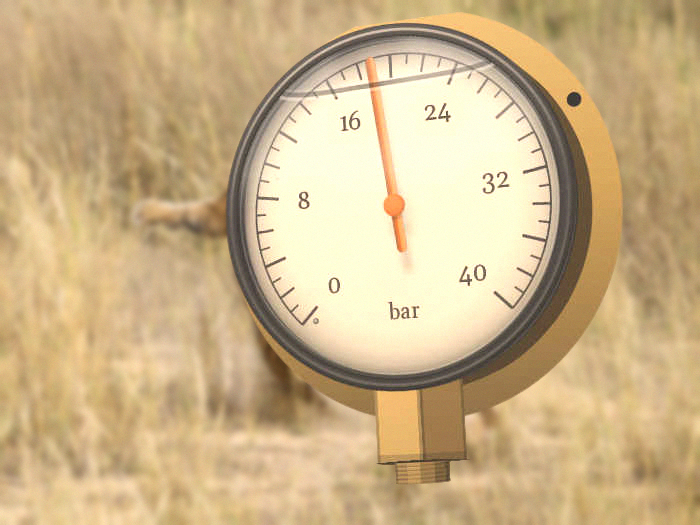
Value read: 19
